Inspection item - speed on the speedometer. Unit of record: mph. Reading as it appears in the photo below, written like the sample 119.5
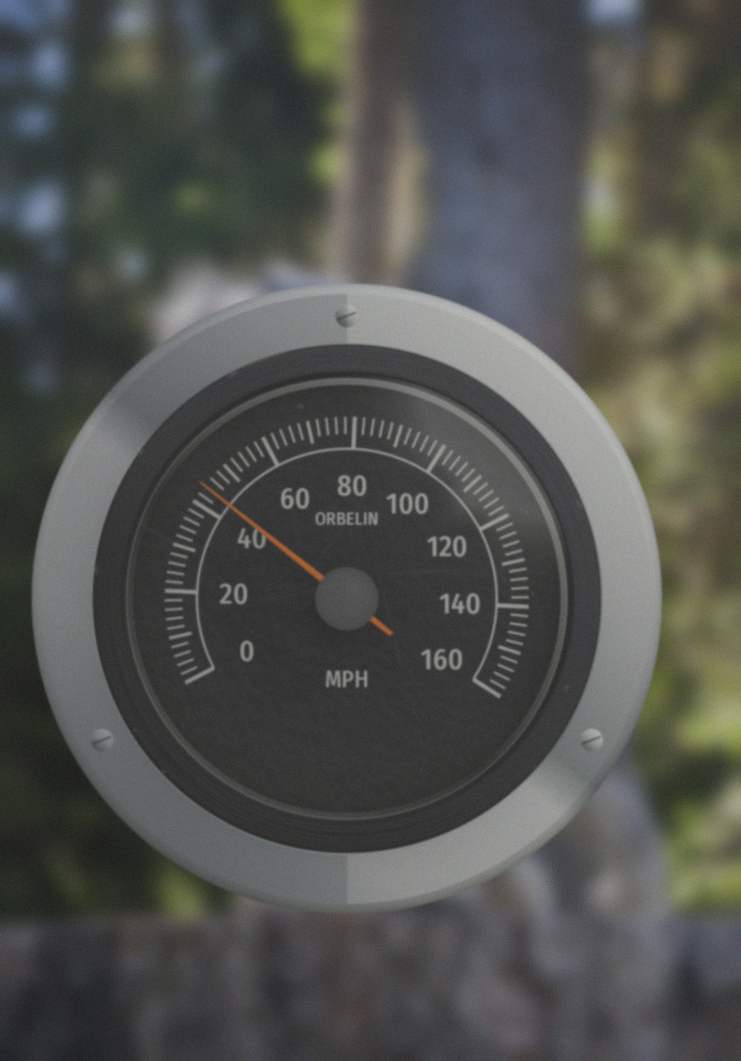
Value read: 44
